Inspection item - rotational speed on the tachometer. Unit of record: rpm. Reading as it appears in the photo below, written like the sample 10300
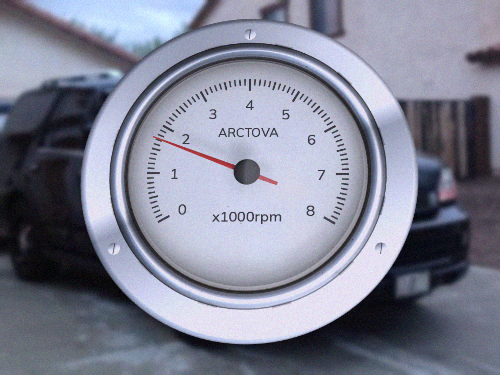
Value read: 1700
